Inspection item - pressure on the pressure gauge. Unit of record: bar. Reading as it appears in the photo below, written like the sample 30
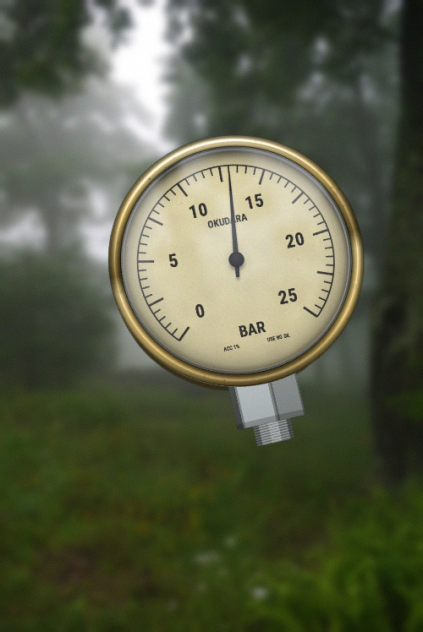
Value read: 13
